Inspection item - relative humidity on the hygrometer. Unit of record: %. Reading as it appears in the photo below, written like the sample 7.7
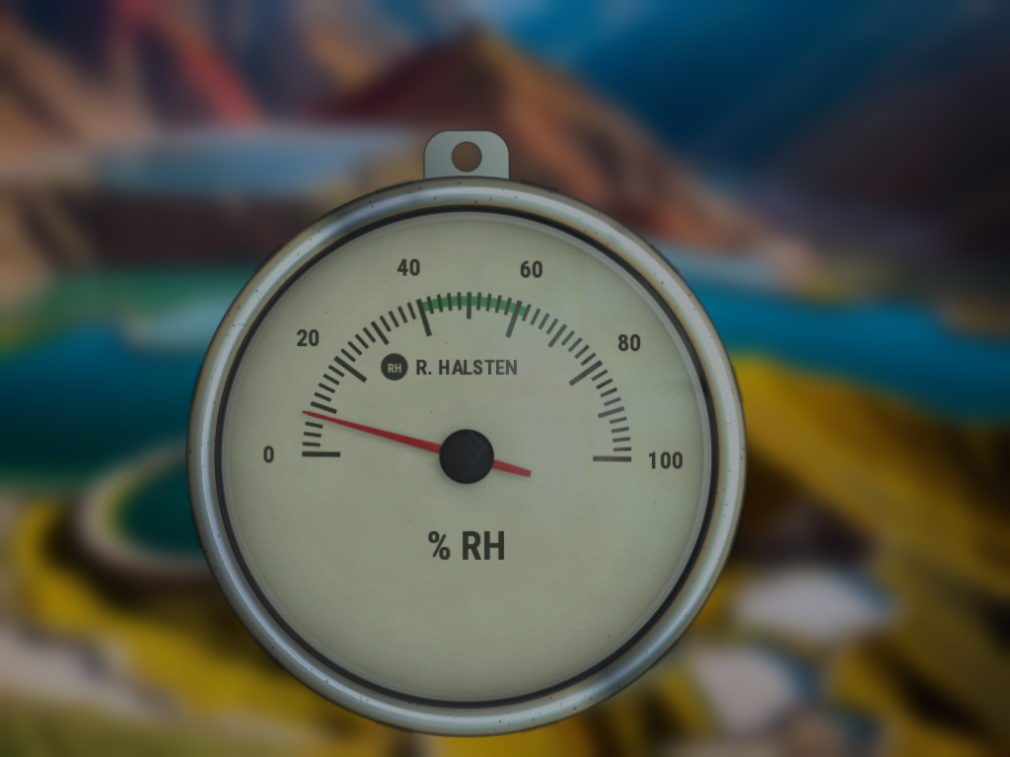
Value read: 8
